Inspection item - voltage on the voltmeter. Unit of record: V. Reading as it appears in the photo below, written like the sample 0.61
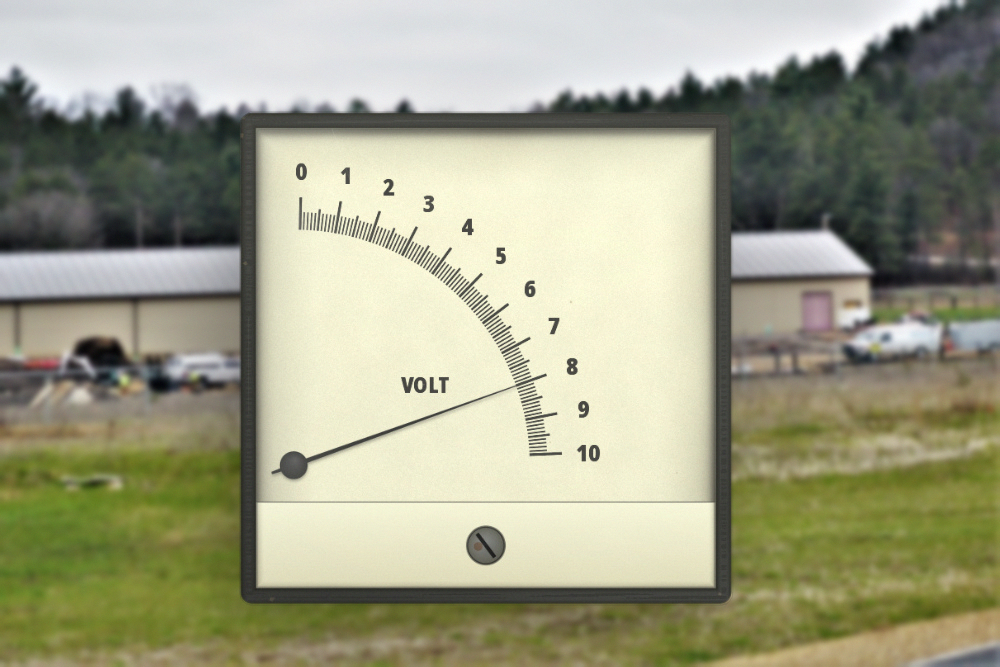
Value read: 8
